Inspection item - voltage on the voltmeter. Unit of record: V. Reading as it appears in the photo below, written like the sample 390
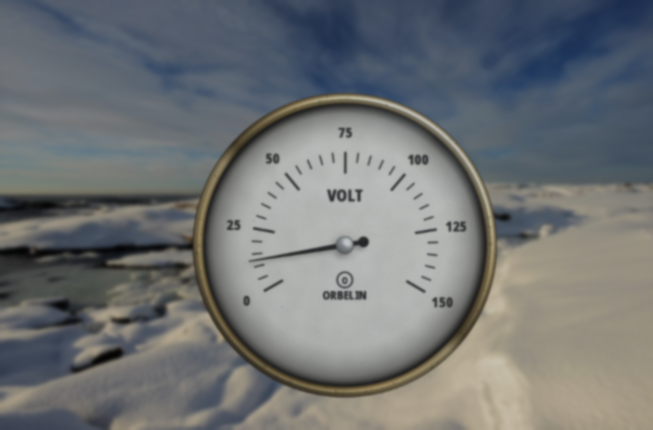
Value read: 12.5
